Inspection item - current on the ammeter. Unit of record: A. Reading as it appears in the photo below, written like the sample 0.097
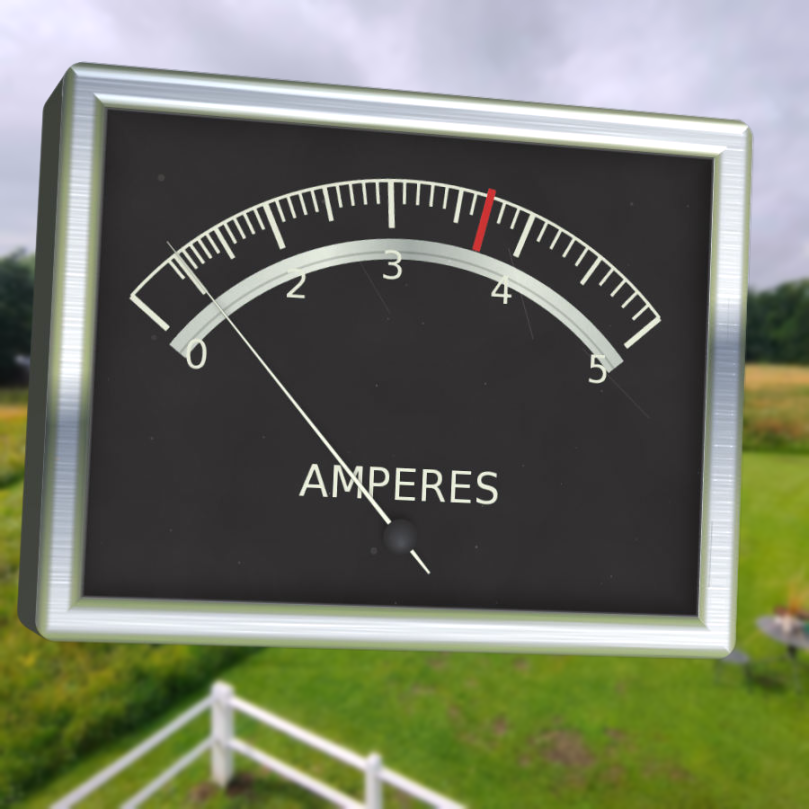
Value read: 1
